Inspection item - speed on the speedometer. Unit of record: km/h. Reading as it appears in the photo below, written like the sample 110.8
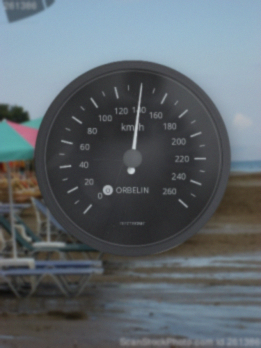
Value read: 140
